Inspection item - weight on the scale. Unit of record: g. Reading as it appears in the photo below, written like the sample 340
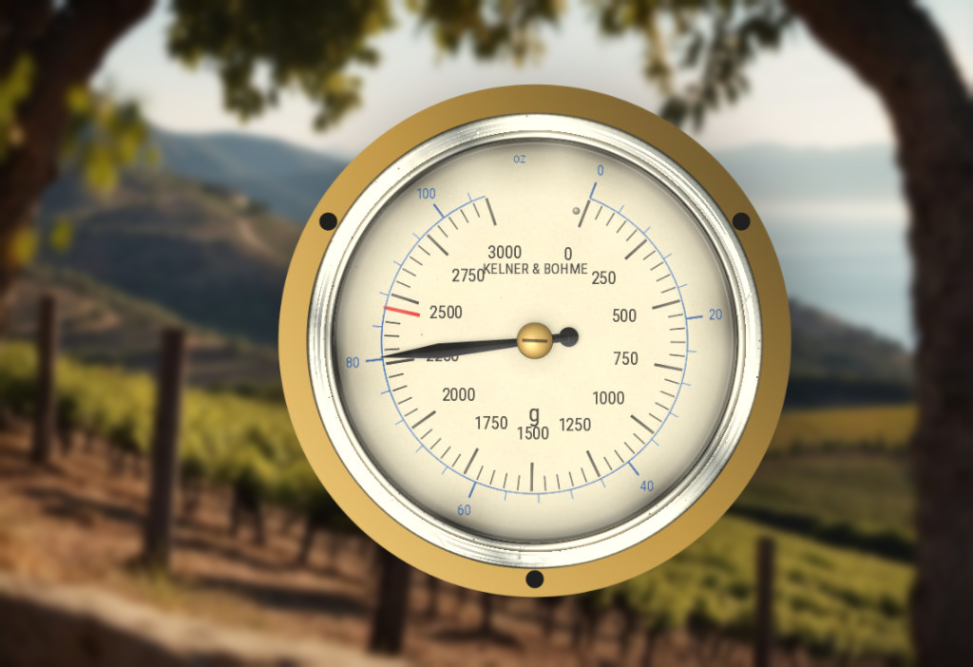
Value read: 2275
